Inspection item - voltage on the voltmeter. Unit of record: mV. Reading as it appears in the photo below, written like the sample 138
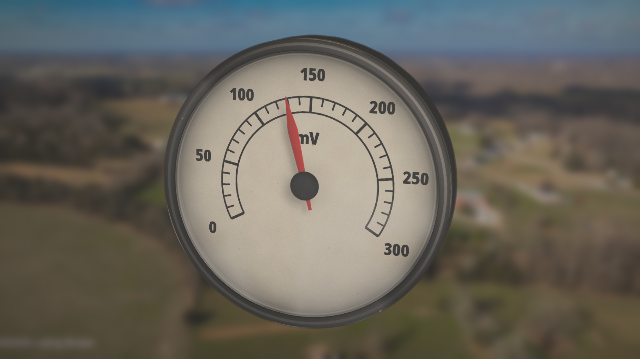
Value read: 130
